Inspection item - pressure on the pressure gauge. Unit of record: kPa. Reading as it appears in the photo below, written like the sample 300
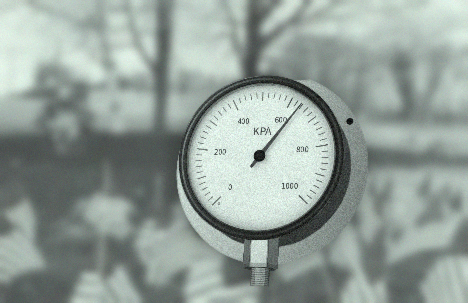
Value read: 640
